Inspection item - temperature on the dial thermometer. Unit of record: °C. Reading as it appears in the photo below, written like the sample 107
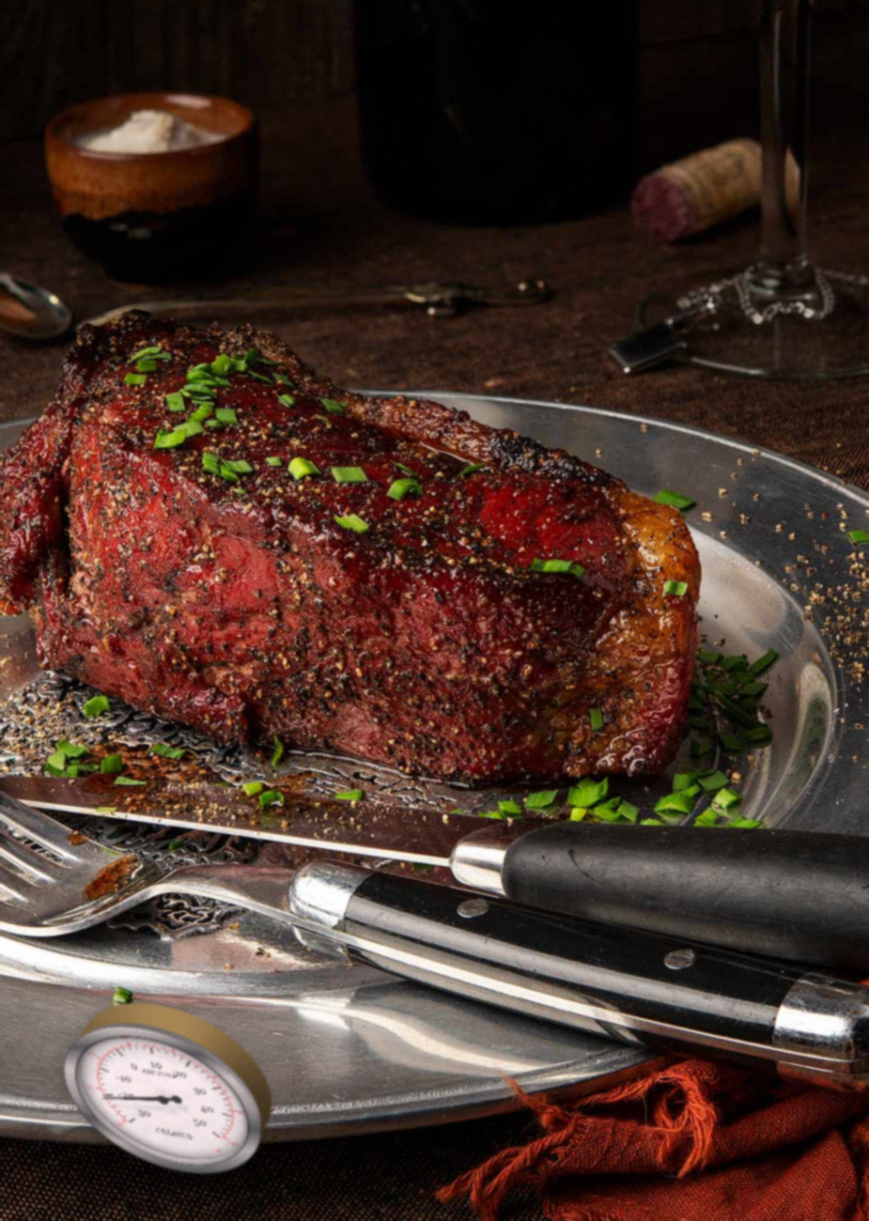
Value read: -20
